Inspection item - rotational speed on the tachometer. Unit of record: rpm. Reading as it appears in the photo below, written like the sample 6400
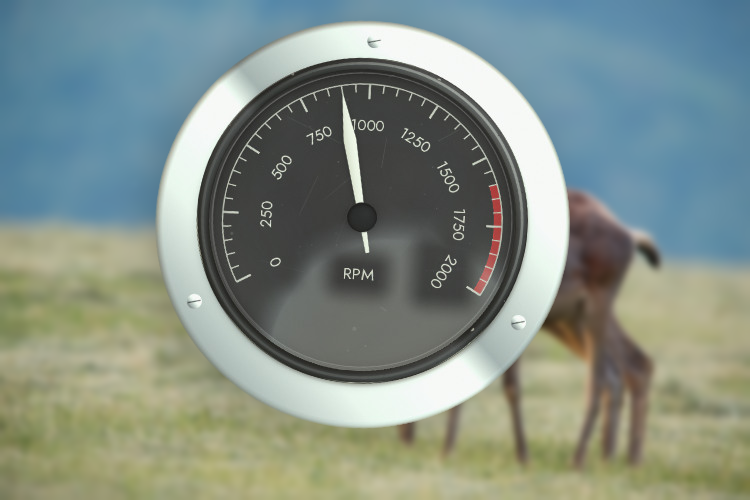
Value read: 900
